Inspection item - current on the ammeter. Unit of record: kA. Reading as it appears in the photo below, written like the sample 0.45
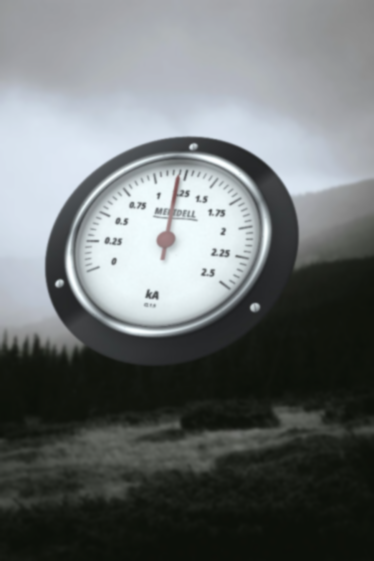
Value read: 1.2
